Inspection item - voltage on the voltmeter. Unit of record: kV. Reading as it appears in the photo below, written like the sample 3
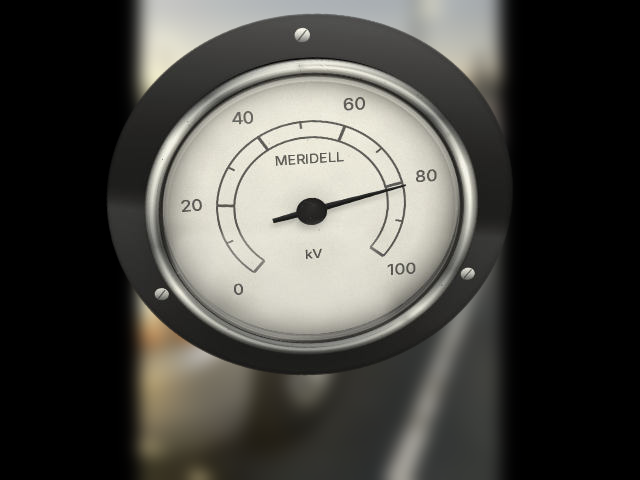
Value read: 80
